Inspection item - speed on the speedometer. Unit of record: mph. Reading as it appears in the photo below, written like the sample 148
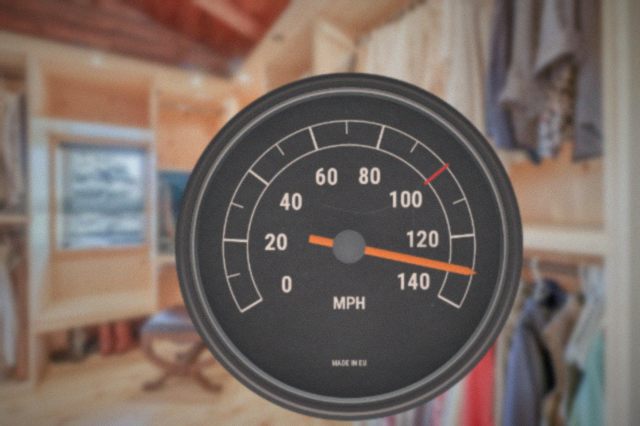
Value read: 130
